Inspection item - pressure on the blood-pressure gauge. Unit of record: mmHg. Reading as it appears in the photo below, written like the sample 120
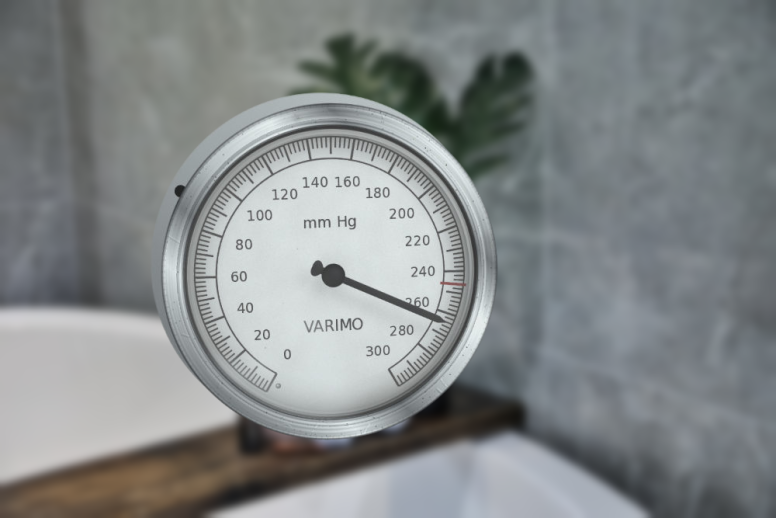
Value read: 264
